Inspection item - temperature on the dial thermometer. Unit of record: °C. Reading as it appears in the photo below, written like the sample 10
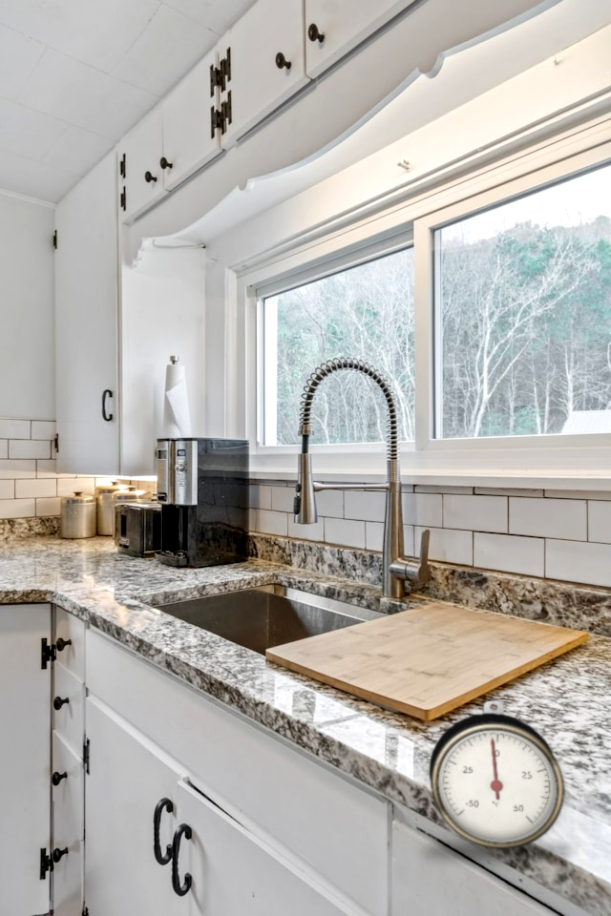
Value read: -2.5
